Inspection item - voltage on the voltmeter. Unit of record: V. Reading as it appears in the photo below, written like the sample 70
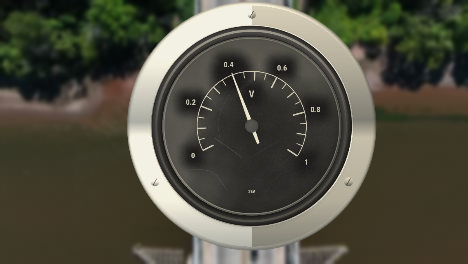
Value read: 0.4
